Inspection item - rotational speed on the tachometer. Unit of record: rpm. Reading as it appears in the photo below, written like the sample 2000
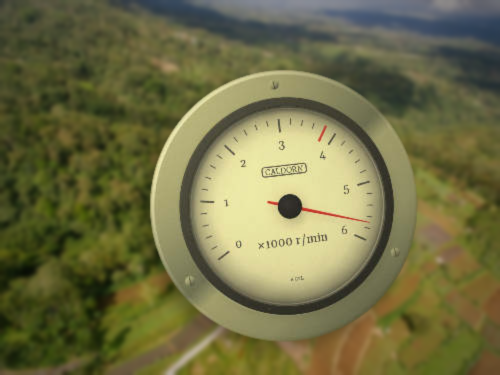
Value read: 5700
